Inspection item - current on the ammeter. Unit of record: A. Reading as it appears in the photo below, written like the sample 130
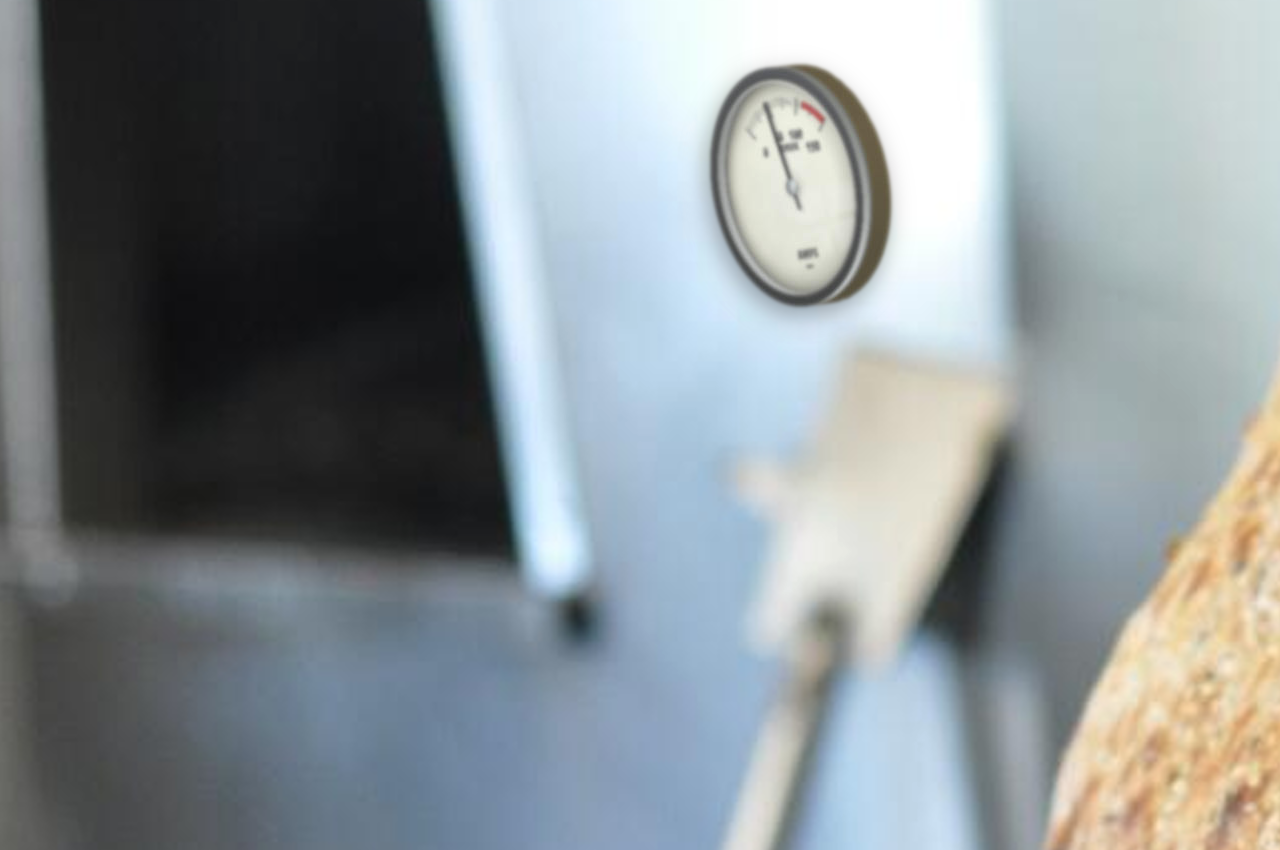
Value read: 50
